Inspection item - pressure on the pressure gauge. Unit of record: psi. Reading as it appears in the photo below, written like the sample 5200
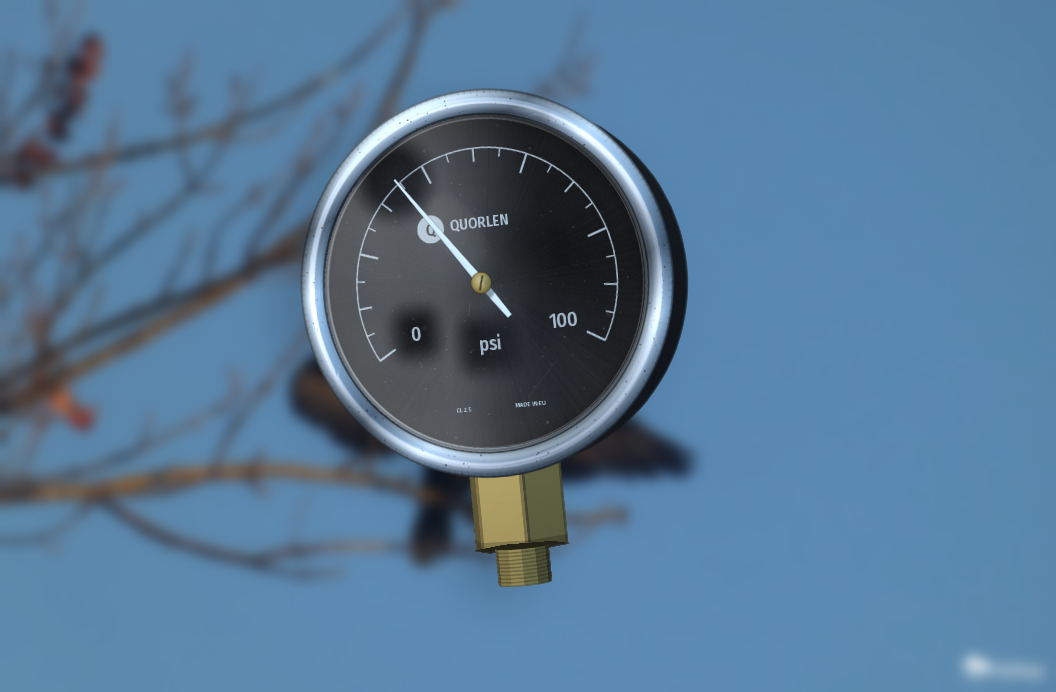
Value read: 35
